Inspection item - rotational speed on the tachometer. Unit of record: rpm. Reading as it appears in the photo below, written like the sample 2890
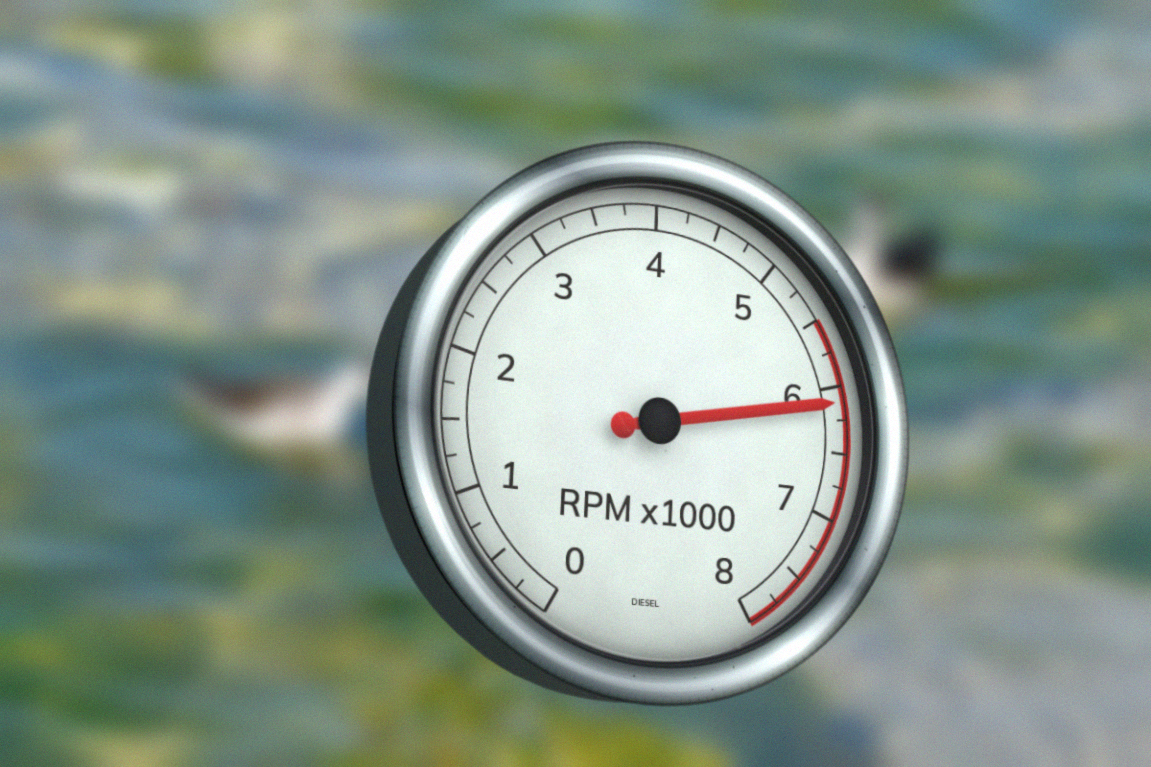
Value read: 6125
